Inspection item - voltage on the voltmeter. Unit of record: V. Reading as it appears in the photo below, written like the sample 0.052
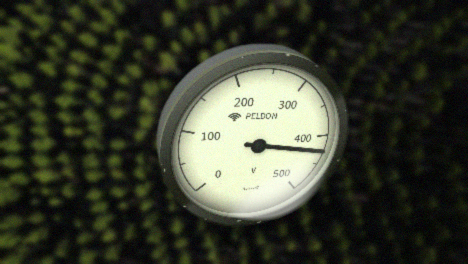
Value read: 425
